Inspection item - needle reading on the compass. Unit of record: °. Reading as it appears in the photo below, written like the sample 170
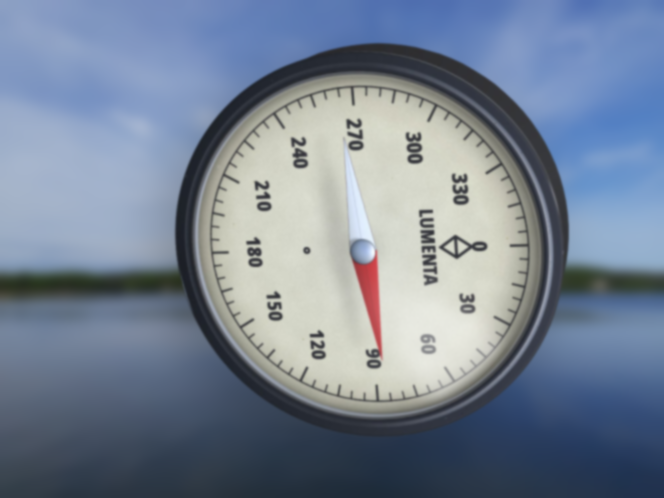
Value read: 85
